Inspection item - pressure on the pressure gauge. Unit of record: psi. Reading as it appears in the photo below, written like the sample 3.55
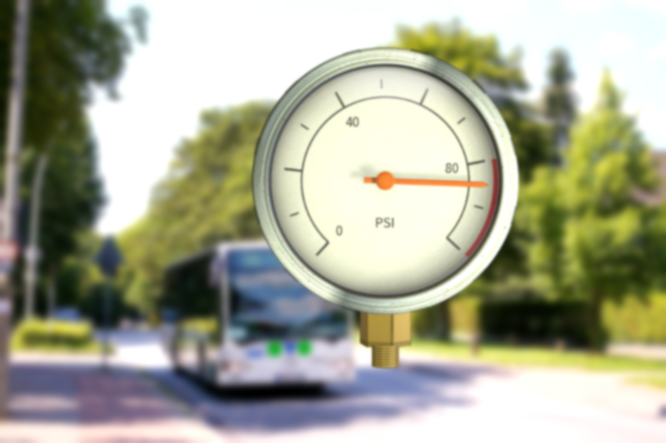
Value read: 85
